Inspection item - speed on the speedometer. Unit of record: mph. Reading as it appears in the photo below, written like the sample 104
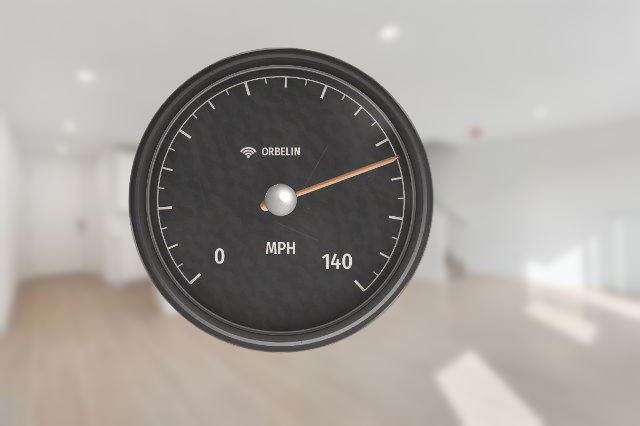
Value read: 105
